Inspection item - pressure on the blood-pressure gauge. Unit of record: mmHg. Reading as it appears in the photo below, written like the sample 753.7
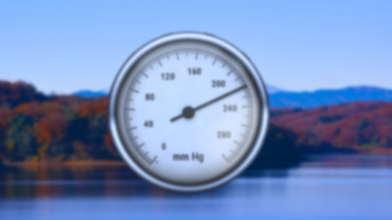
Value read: 220
